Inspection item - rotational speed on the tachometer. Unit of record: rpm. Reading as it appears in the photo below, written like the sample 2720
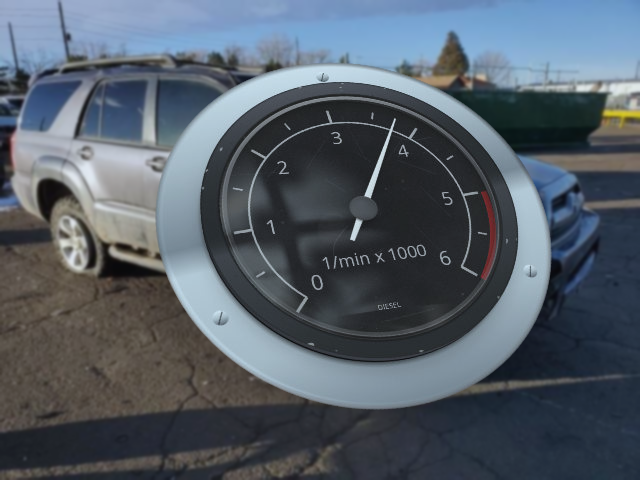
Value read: 3750
